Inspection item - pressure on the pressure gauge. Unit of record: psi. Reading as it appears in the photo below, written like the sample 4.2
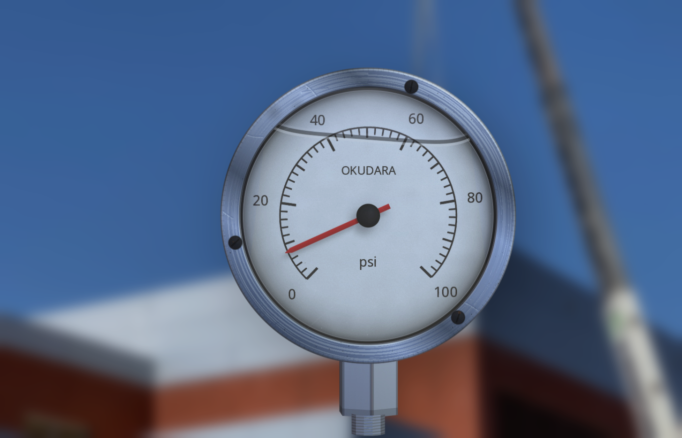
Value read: 8
